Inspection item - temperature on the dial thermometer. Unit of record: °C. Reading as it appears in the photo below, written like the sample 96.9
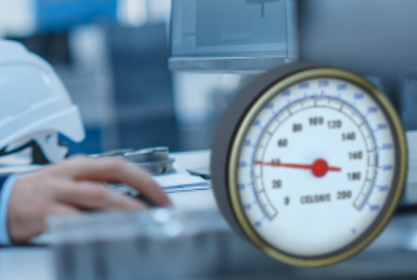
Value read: 40
